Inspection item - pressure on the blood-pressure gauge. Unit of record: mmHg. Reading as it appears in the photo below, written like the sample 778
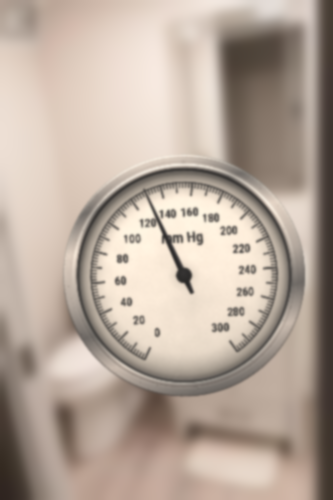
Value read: 130
